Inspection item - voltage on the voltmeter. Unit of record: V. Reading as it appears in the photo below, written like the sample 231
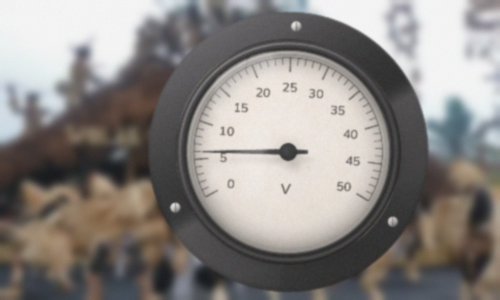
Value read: 6
